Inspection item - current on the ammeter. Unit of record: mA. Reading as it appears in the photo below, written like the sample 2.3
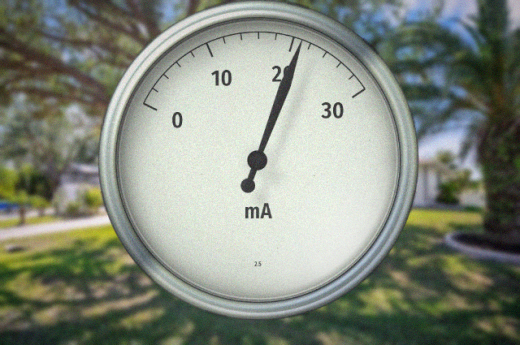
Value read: 21
